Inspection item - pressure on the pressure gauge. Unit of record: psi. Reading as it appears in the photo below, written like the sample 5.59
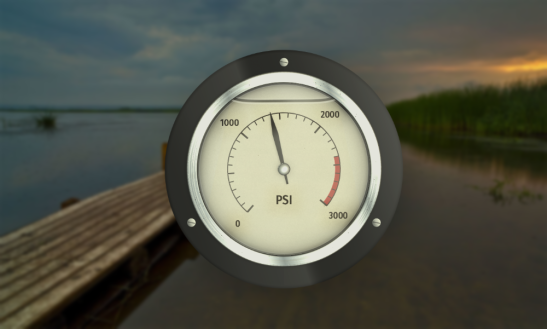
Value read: 1400
